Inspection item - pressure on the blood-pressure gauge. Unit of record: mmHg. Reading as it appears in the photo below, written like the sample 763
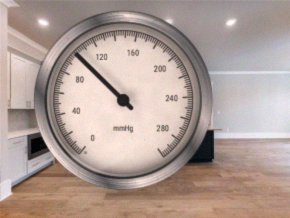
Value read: 100
